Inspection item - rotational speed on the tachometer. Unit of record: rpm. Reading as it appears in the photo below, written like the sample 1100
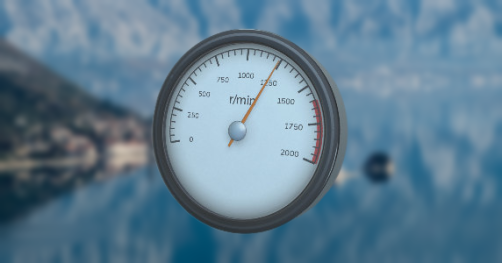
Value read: 1250
